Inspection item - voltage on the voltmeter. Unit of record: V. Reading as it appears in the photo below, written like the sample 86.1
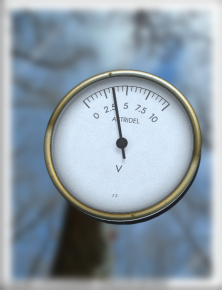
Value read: 3.5
